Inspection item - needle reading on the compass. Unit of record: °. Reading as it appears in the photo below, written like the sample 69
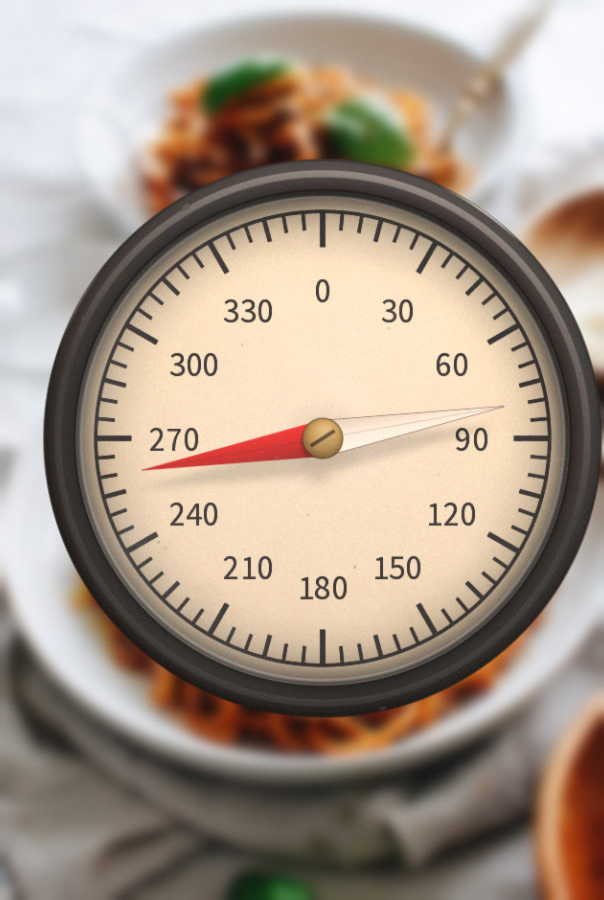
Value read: 260
